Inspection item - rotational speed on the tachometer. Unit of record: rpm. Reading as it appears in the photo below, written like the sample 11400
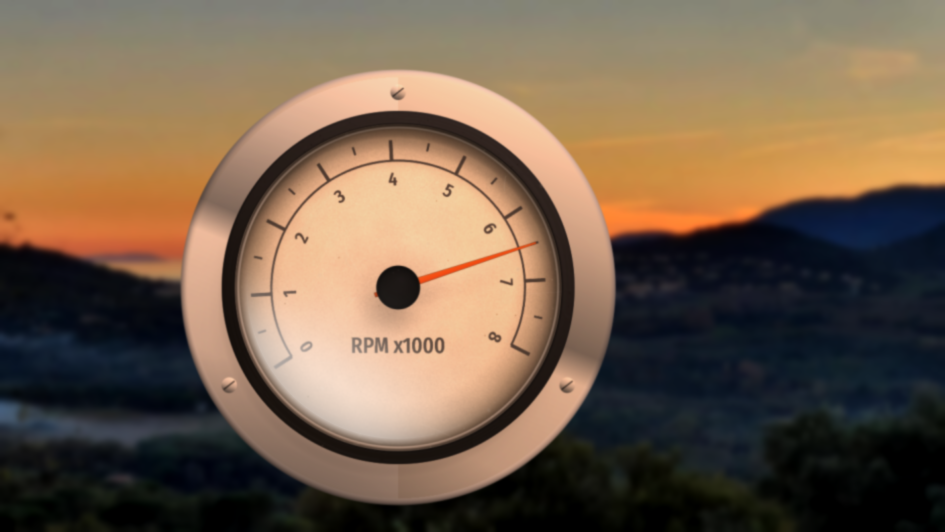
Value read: 6500
